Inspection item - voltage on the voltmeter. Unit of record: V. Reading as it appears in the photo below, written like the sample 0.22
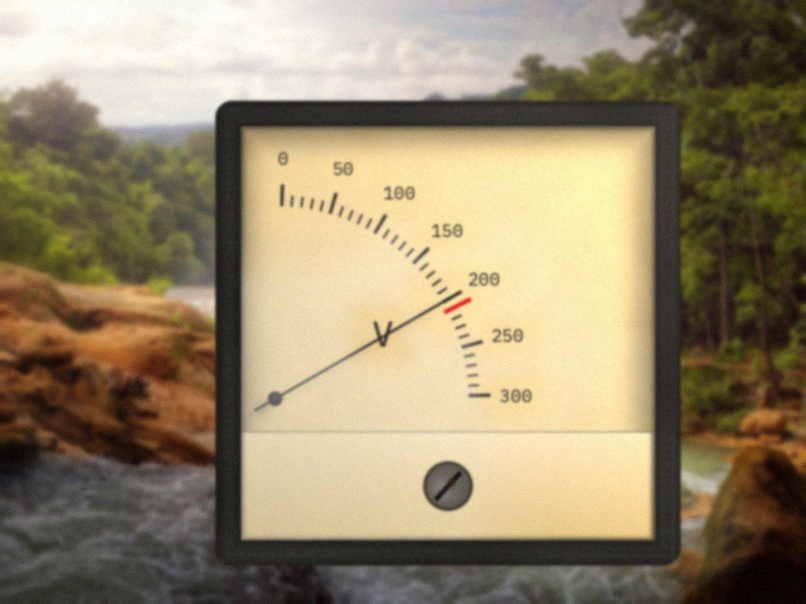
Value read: 200
